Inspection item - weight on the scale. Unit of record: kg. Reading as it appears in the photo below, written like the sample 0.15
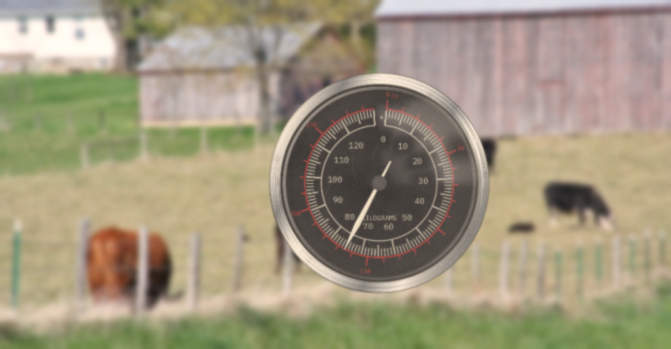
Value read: 75
